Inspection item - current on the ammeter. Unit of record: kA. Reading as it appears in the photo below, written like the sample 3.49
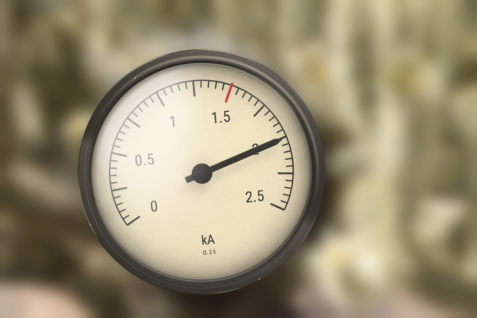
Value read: 2
